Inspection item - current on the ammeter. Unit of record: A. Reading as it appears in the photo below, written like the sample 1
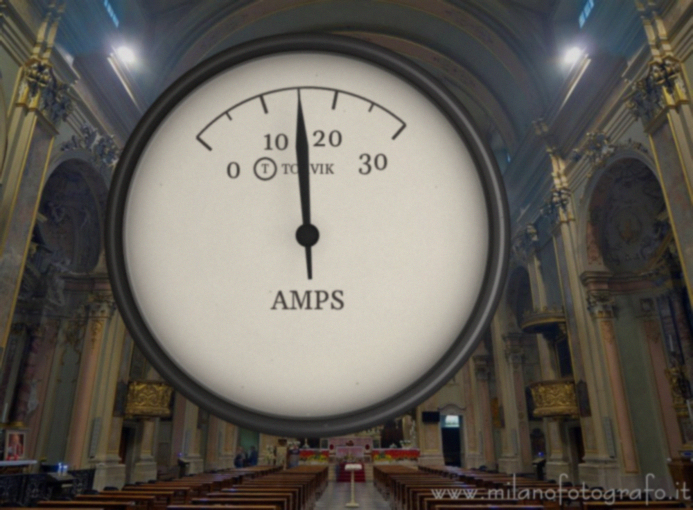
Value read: 15
